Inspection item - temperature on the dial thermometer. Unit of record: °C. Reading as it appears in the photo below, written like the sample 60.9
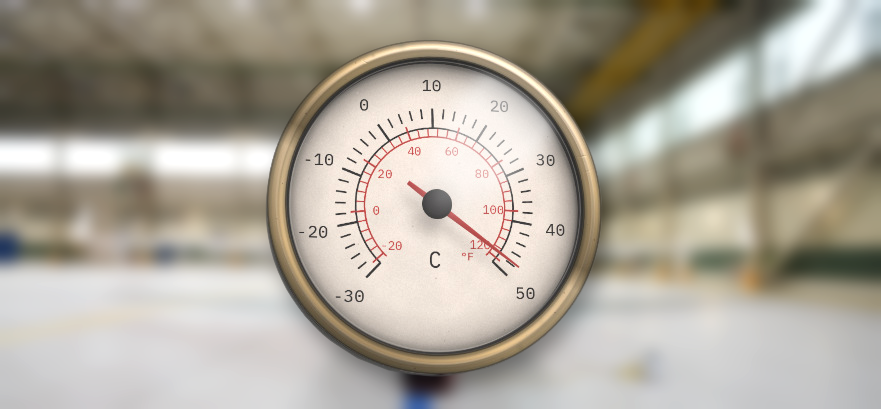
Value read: 48
